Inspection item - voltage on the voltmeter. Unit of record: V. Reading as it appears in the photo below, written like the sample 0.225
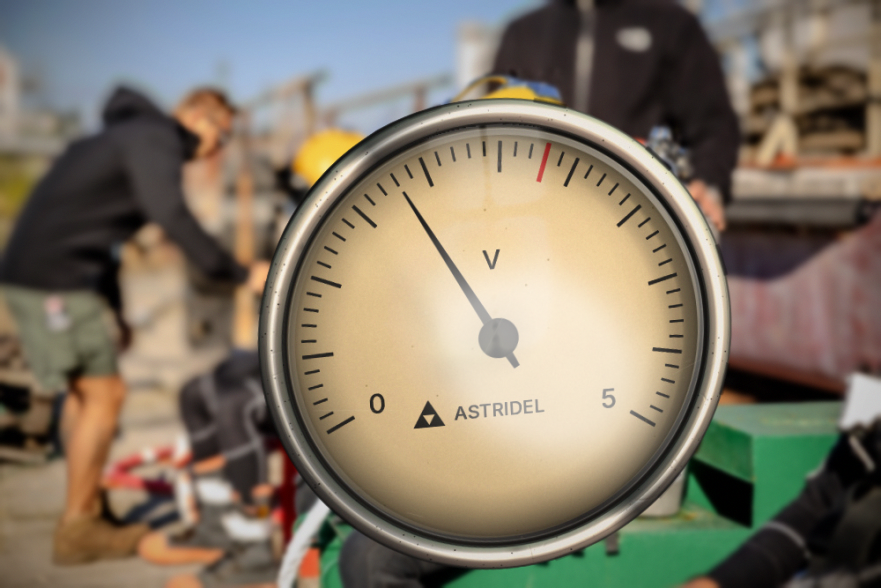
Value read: 1.8
